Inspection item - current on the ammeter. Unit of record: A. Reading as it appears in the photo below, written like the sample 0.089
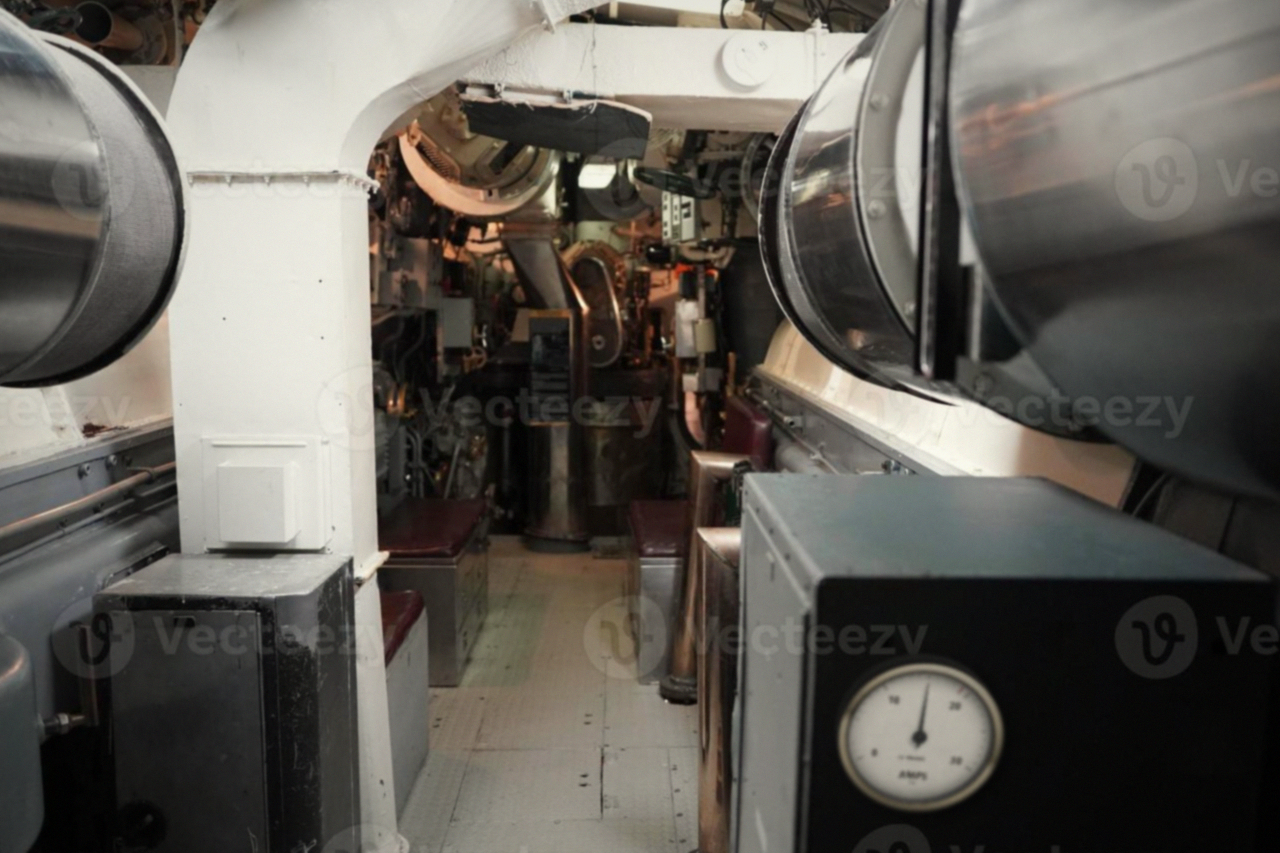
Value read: 15
